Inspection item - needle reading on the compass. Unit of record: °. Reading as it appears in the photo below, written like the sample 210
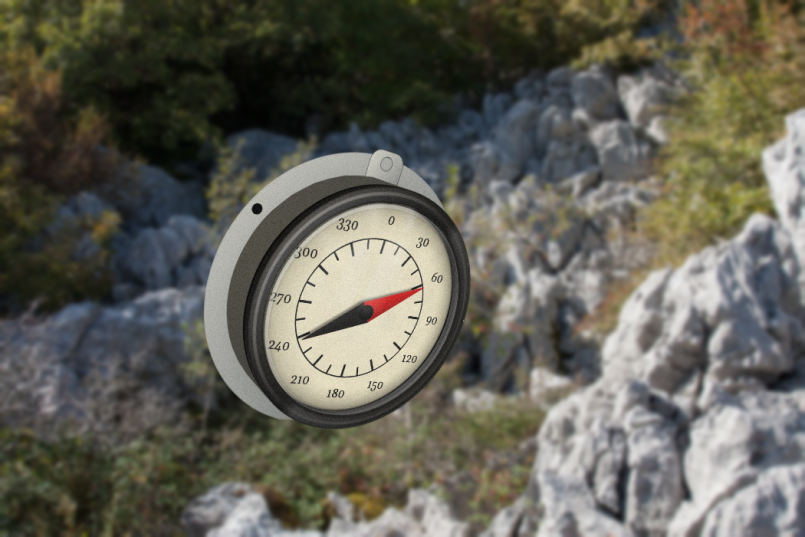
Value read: 60
